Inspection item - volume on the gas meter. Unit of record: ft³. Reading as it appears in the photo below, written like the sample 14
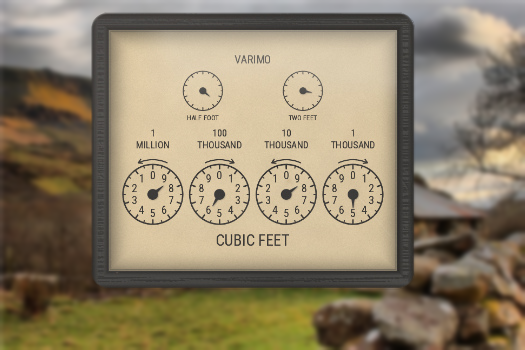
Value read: 858500
